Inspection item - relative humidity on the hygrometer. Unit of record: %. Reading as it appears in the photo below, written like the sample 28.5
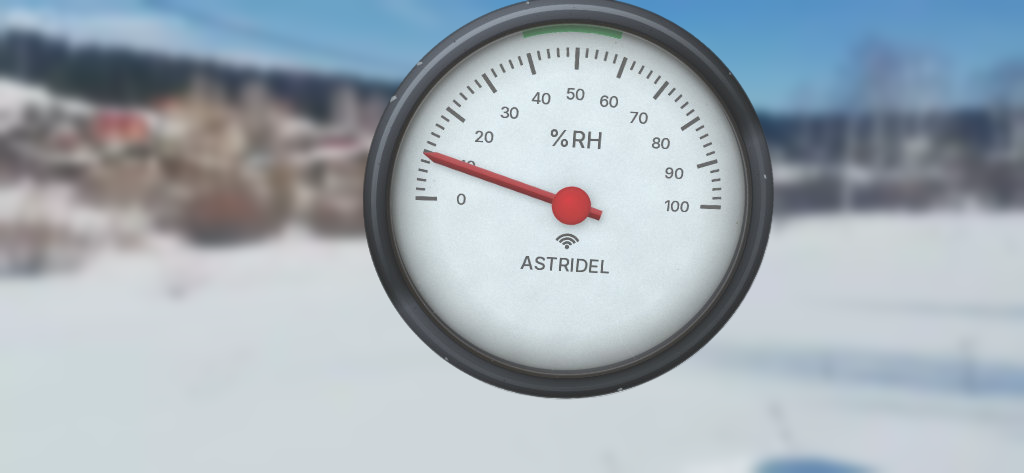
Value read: 10
